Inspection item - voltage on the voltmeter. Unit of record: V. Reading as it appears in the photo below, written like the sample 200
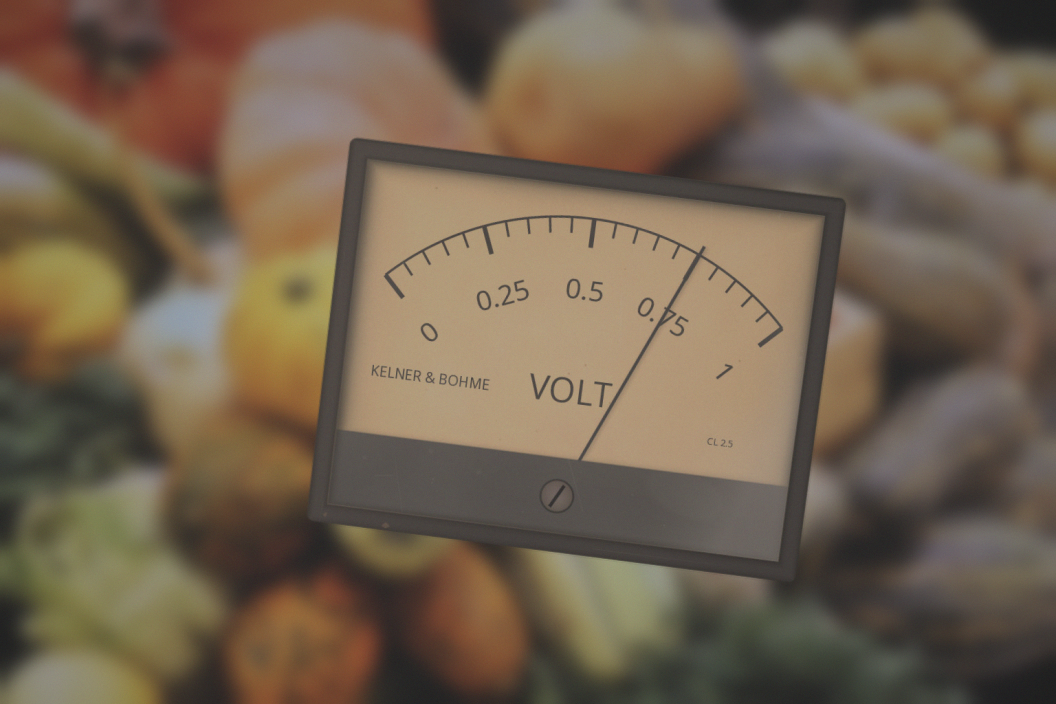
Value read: 0.75
